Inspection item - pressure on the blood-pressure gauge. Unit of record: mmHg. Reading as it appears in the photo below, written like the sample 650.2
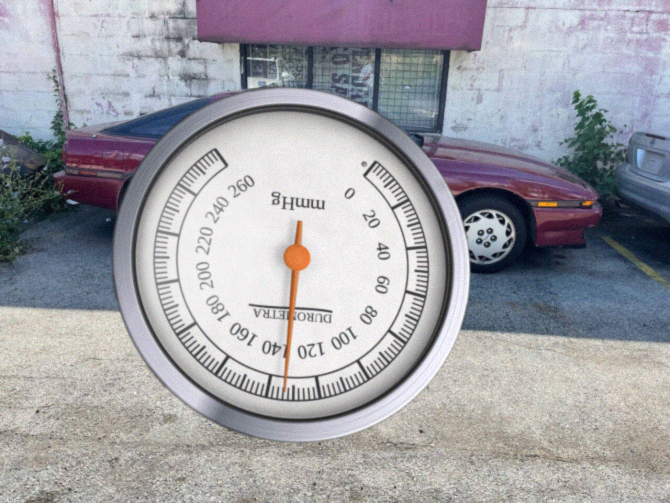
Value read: 134
